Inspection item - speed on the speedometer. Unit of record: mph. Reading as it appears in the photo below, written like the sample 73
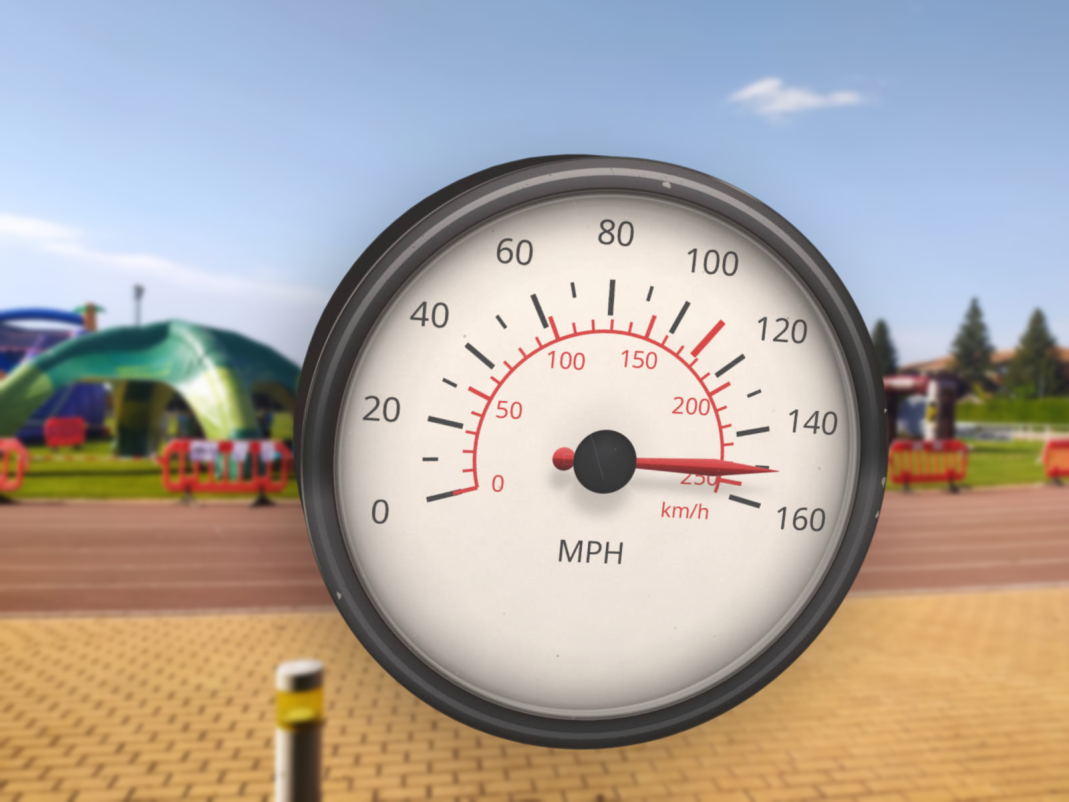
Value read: 150
